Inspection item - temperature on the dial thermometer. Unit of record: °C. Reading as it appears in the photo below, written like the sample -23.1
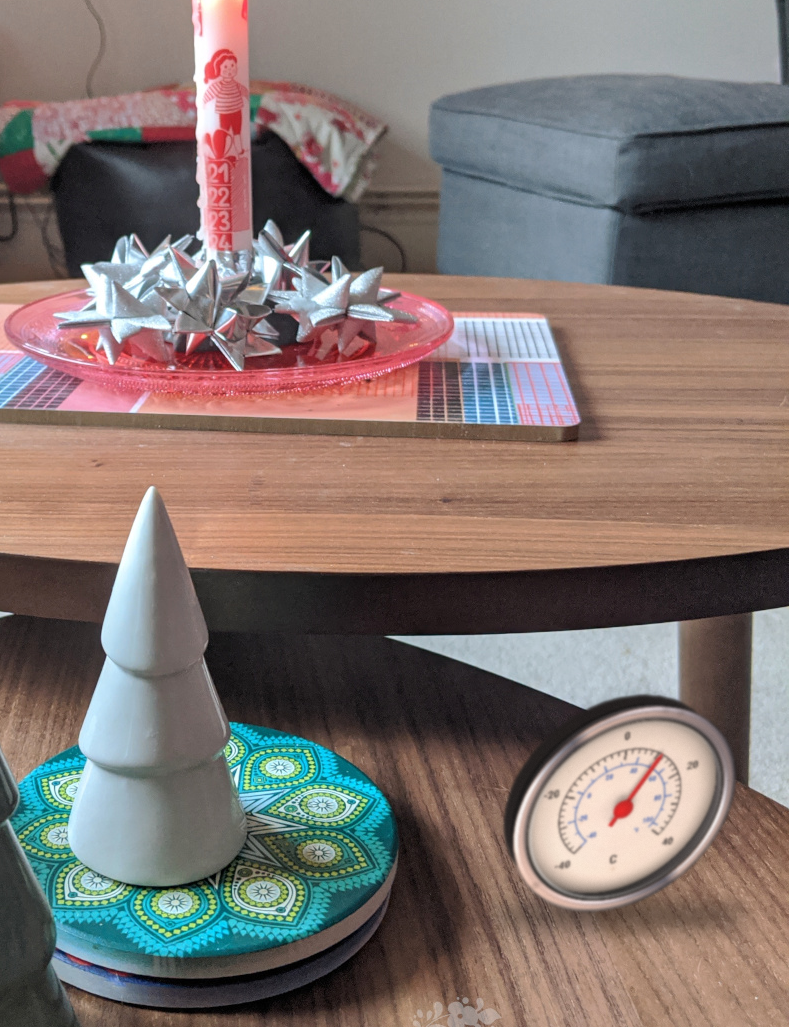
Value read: 10
